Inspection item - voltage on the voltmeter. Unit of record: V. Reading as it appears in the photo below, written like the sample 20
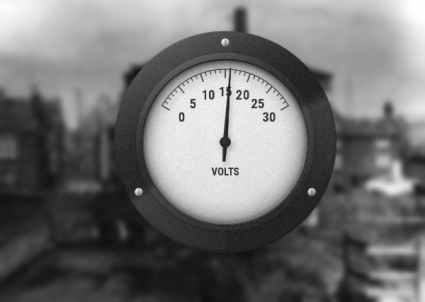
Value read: 16
